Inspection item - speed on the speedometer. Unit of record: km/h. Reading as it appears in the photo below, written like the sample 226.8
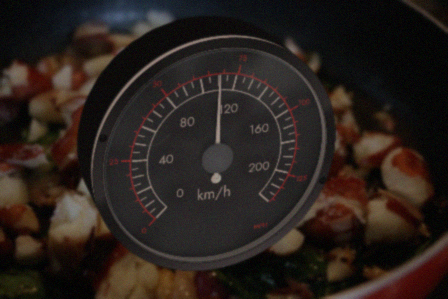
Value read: 110
